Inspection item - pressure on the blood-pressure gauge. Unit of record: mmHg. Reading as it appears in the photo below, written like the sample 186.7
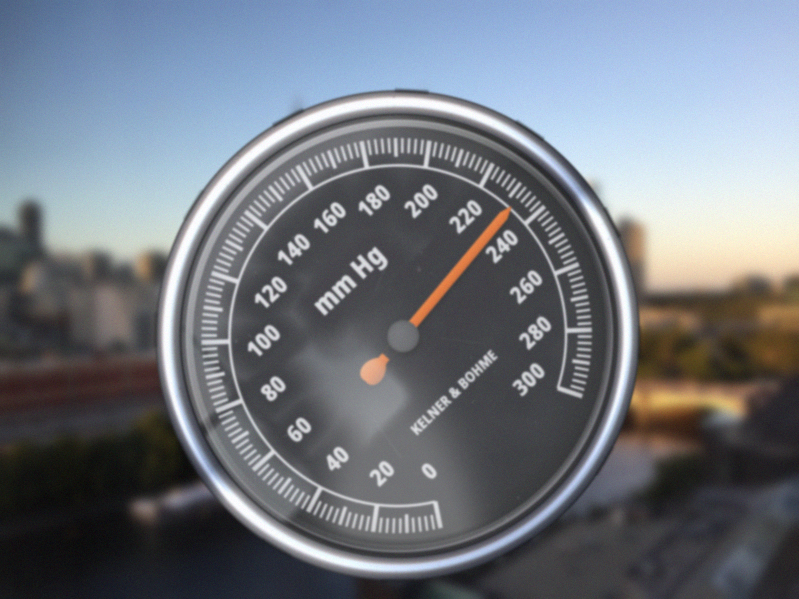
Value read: 232
